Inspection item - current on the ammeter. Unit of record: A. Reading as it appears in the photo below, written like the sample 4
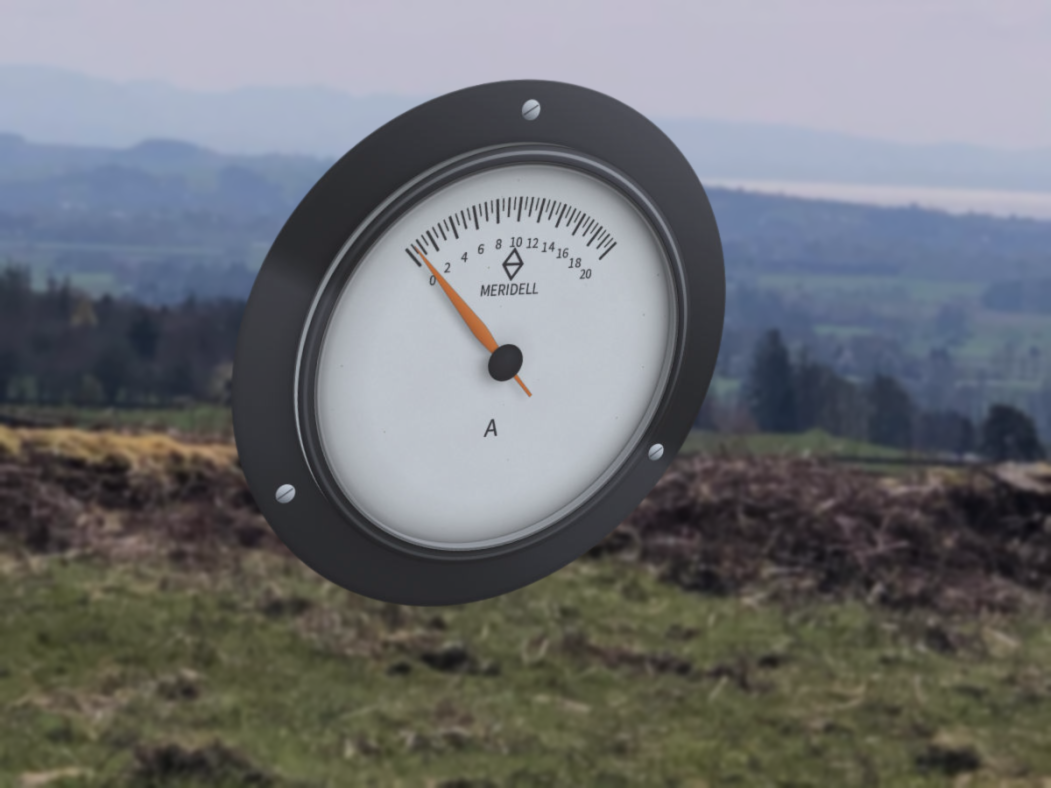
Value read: 0.5
